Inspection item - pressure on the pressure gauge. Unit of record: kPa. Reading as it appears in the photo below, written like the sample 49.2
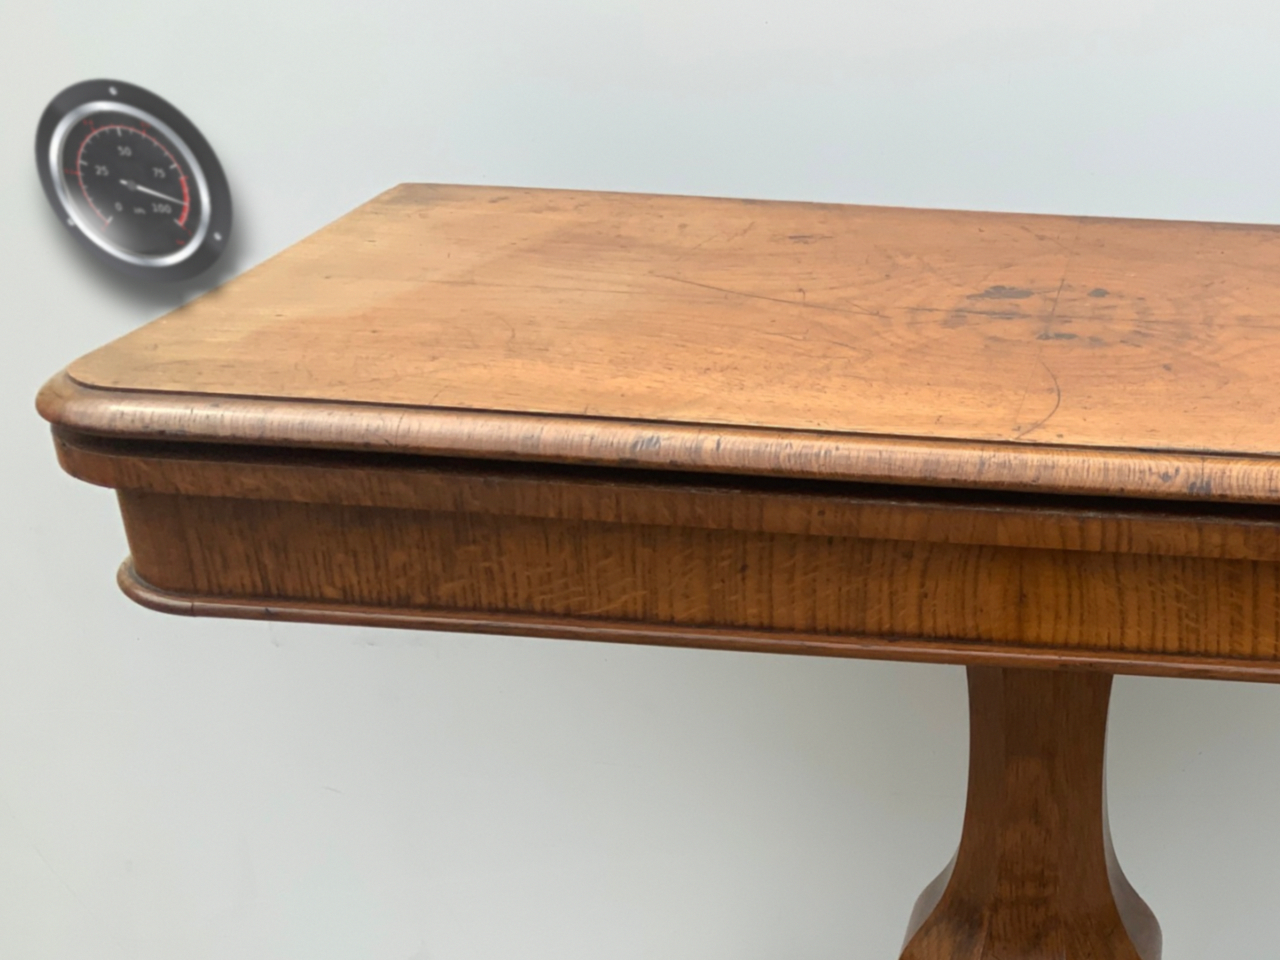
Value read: 90
